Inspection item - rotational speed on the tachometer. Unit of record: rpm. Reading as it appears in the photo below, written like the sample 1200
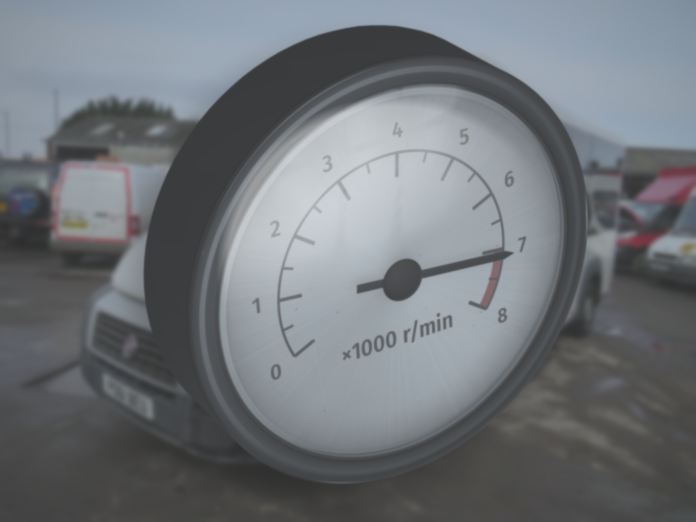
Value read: 7000
